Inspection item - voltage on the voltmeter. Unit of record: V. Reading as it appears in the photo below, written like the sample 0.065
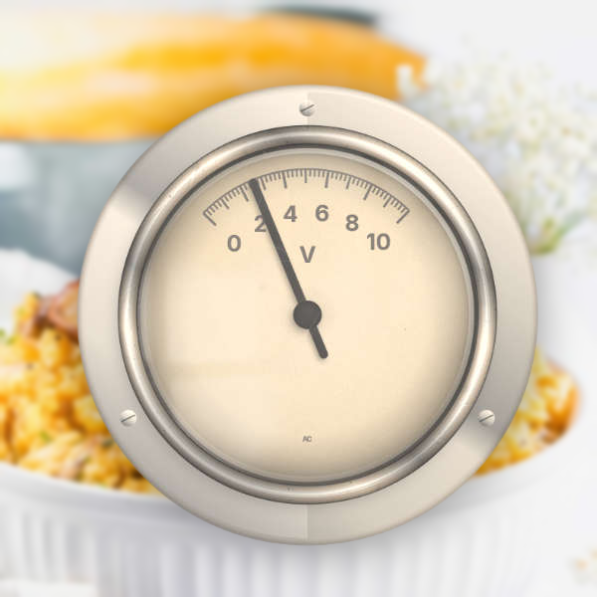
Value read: 2.6
